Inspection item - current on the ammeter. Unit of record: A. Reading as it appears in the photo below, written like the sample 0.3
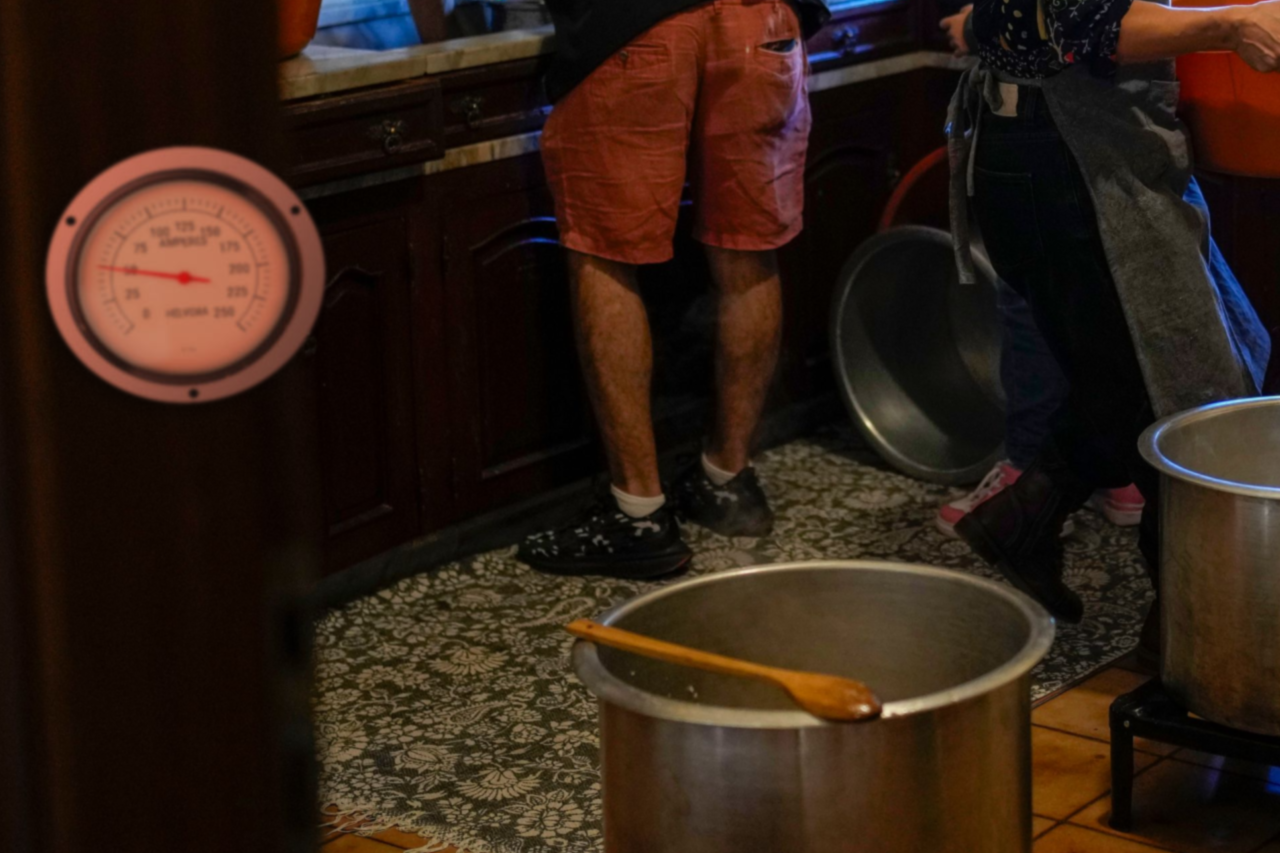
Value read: 50
